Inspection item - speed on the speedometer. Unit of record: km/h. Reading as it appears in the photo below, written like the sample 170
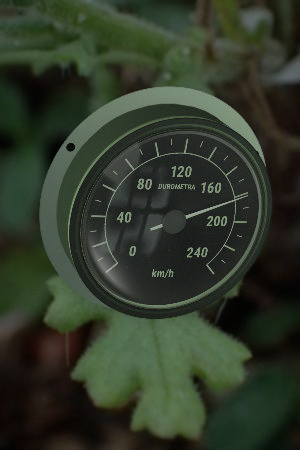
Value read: 180
